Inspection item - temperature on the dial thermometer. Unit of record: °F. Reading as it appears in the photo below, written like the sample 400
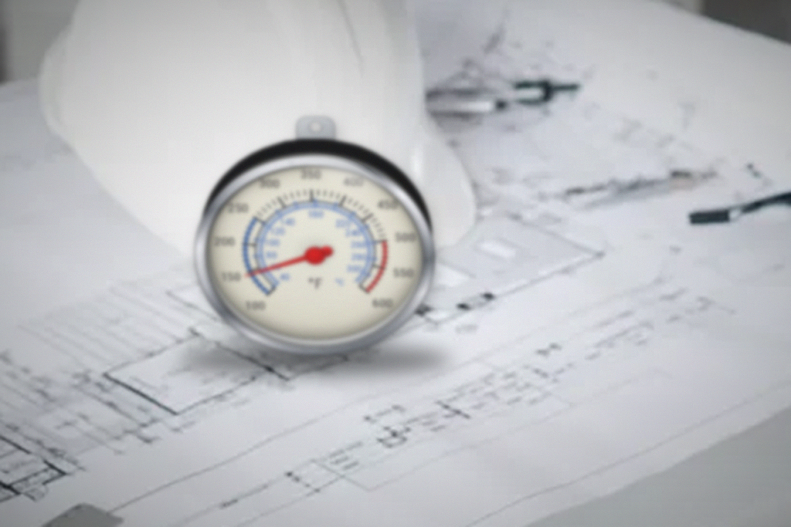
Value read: 150
